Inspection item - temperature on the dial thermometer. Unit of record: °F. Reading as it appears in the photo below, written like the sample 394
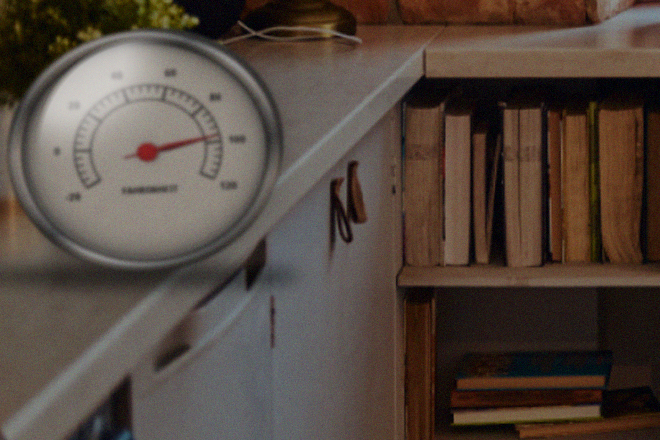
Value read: 96
